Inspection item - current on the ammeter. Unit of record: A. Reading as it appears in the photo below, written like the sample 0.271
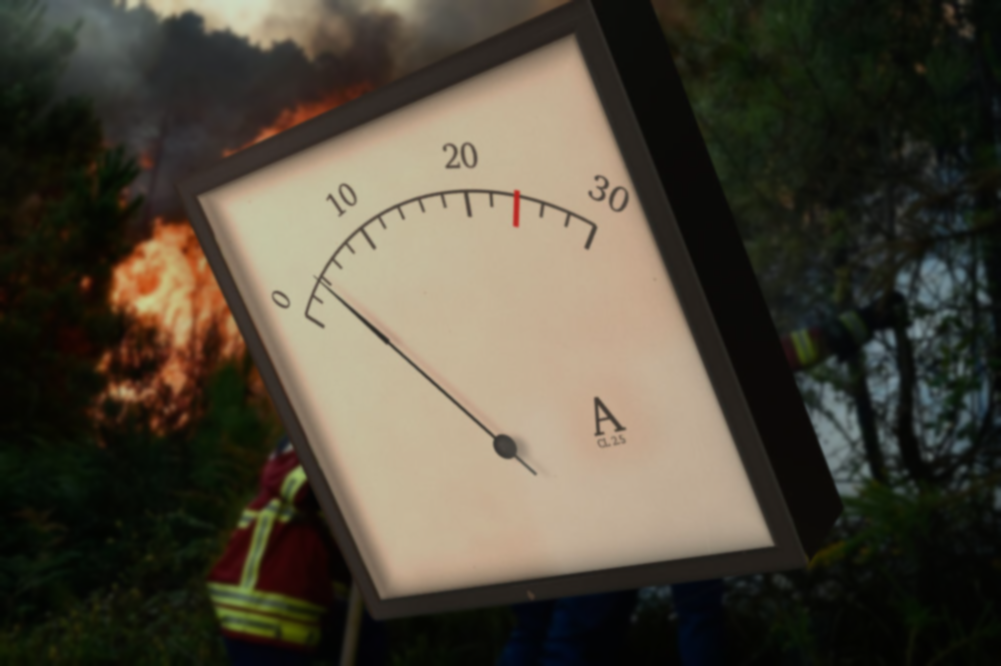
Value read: 4
